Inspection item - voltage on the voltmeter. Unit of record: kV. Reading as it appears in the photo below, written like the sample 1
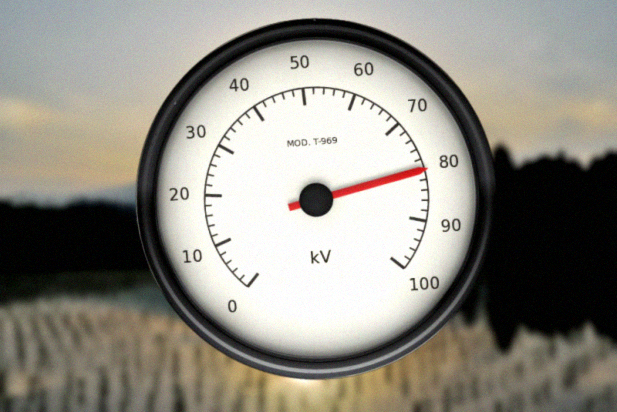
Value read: 80
